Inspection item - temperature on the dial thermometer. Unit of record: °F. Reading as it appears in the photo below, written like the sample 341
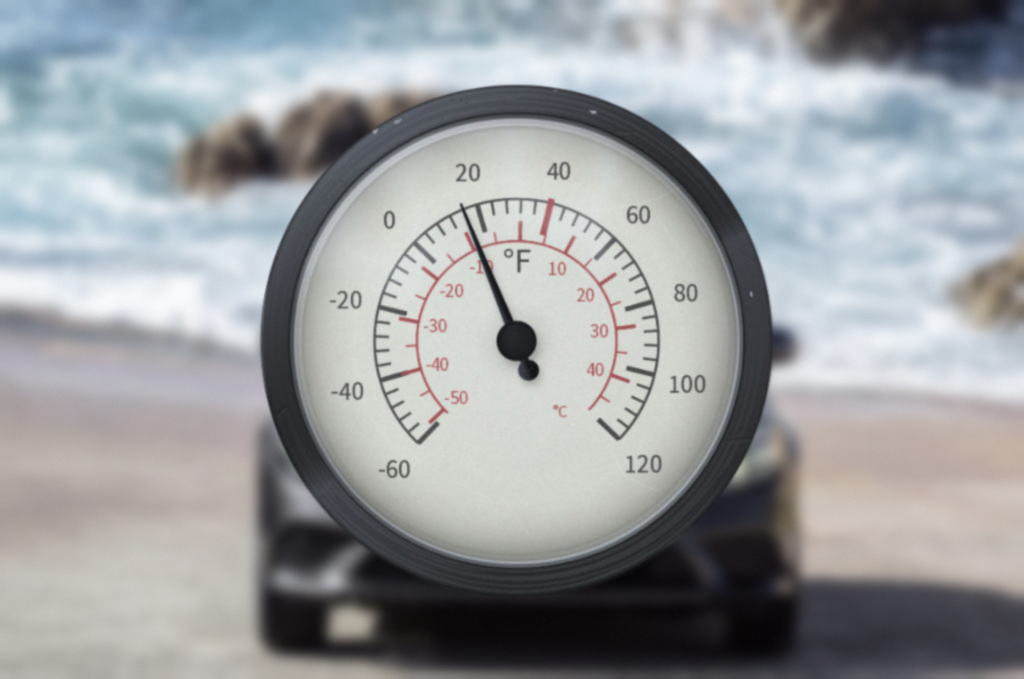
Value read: 16
